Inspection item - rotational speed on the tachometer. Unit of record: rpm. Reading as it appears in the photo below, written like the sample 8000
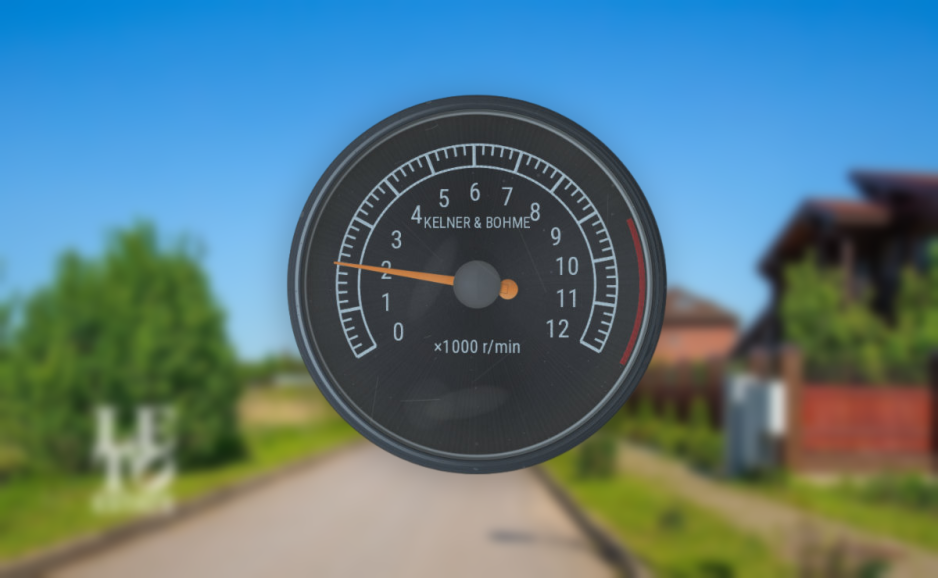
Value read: 2000
